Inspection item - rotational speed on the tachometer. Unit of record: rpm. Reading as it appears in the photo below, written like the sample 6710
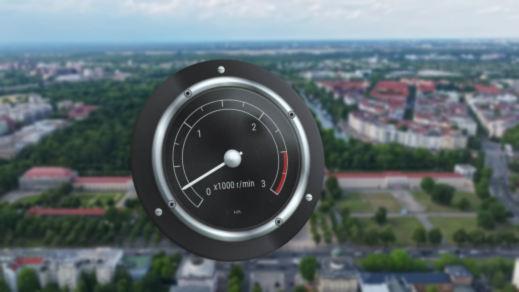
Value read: 250
